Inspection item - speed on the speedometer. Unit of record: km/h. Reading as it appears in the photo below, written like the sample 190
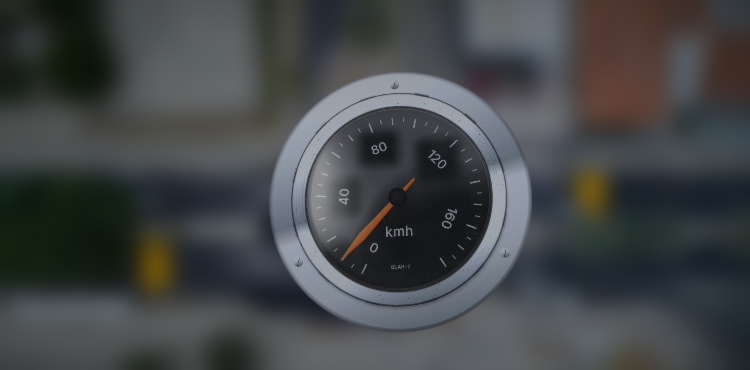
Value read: 10
